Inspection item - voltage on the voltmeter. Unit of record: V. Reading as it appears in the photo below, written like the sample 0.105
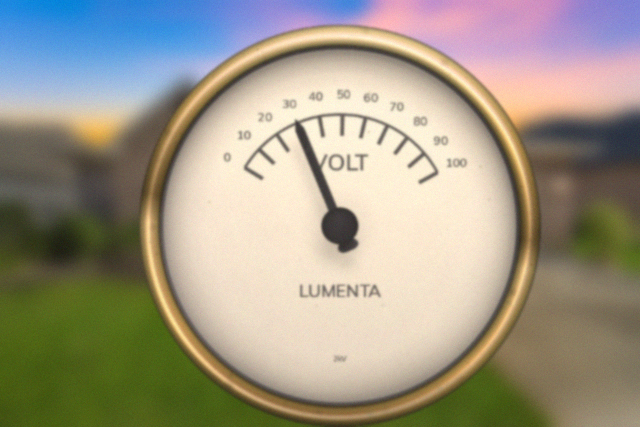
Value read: 30
